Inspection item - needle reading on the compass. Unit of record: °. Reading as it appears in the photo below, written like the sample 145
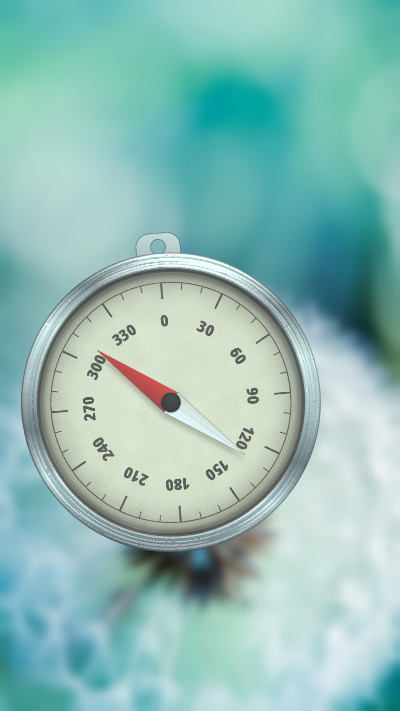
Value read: 310
